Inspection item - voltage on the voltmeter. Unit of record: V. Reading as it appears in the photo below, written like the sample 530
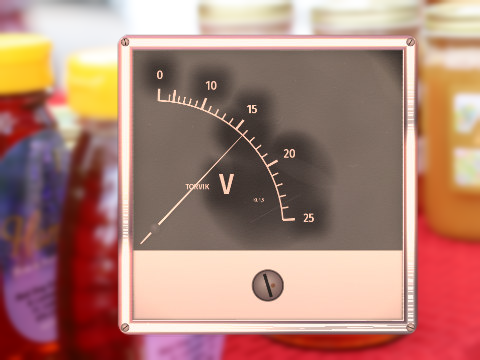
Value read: 16
